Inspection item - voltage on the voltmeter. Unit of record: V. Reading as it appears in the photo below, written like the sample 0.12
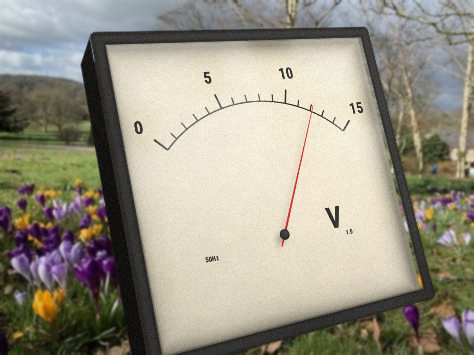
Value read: 12
